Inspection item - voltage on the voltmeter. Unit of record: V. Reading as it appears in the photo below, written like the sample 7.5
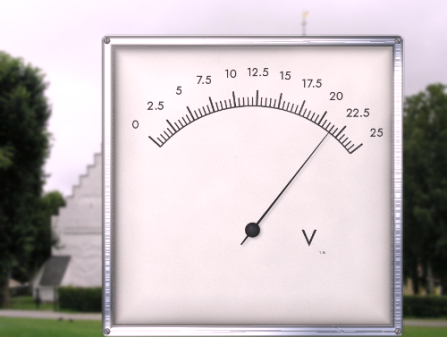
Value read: 21.5
